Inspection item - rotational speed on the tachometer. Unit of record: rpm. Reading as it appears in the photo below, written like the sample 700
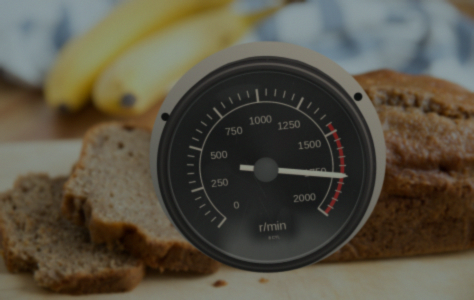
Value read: 1750
